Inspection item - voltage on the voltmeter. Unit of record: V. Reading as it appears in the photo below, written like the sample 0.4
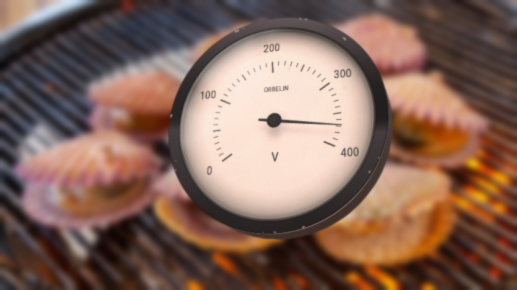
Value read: 370
